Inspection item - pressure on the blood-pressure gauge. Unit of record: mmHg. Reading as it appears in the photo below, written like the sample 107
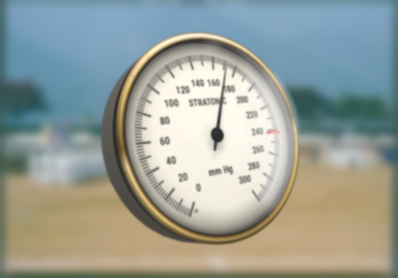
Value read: 170
